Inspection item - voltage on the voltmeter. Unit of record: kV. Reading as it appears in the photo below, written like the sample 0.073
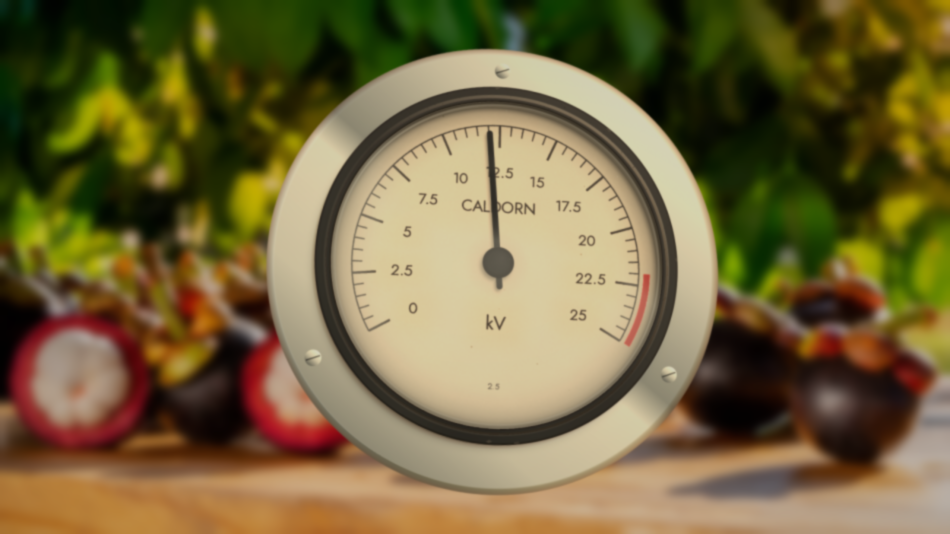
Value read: 12
